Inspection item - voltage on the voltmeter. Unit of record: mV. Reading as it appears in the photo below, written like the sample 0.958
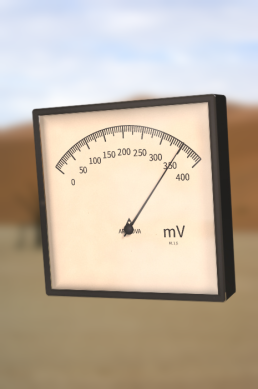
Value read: 350
